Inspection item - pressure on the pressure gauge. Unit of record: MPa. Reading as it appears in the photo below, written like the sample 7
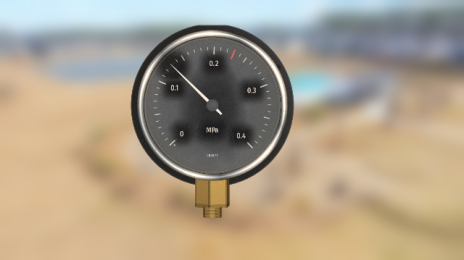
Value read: 0.13
